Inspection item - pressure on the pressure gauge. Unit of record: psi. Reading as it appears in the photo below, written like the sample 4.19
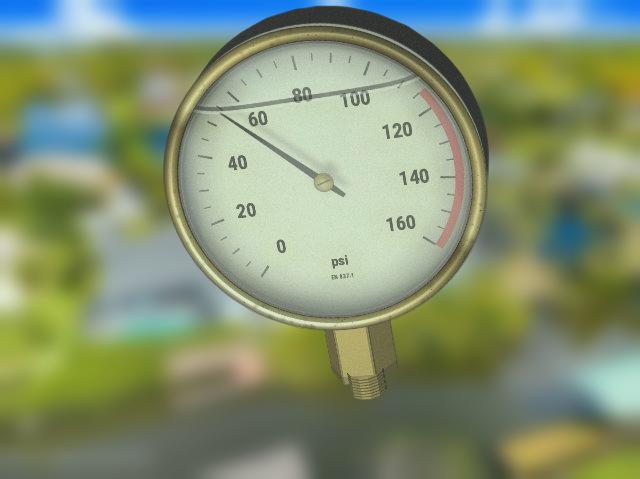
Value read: 55
